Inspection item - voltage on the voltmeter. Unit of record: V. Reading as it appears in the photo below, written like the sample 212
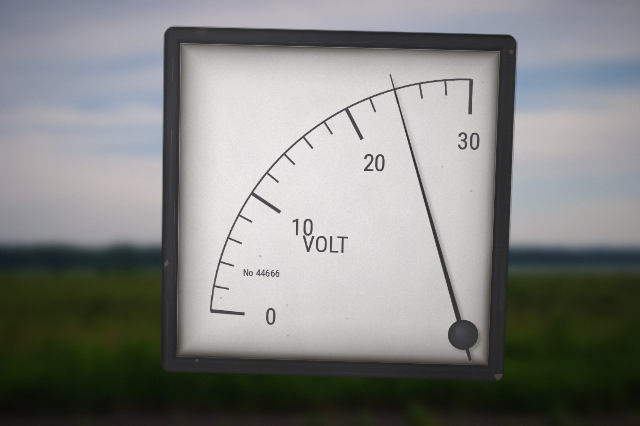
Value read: 24
